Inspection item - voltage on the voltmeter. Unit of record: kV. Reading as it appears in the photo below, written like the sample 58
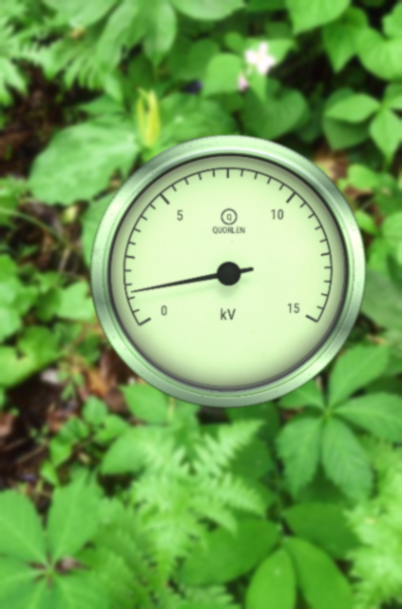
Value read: 1.25
